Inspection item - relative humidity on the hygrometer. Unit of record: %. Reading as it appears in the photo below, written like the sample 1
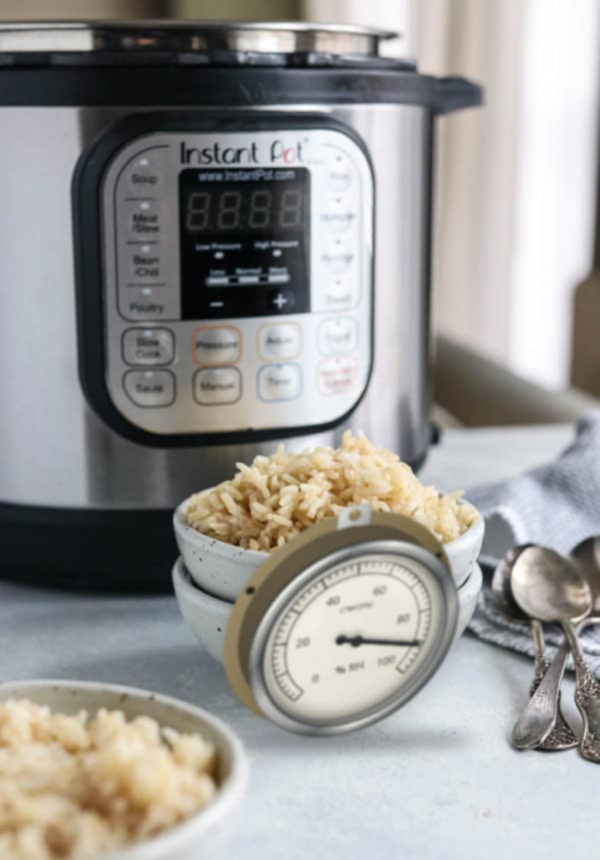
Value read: 90
